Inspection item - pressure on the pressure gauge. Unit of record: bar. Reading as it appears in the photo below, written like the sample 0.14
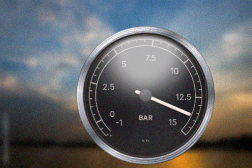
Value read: 13.75
